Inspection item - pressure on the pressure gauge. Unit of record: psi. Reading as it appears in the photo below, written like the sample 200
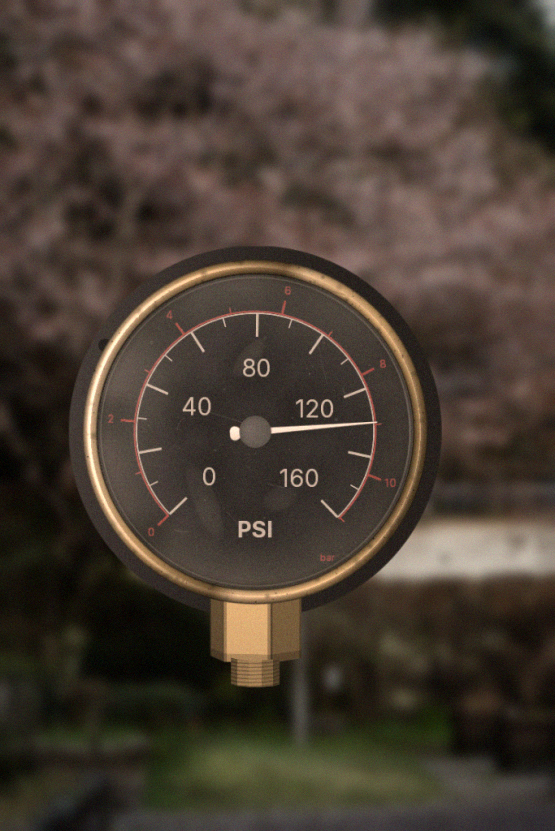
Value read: 130
